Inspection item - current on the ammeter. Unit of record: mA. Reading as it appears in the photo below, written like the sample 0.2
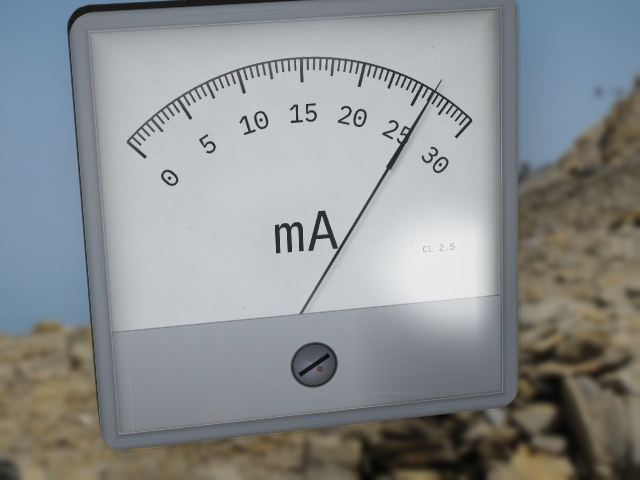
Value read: 26
